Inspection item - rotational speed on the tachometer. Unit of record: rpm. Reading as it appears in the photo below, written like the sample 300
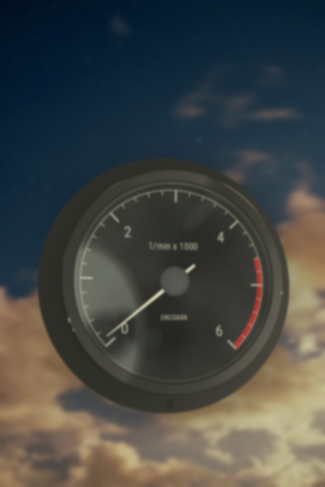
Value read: 100
